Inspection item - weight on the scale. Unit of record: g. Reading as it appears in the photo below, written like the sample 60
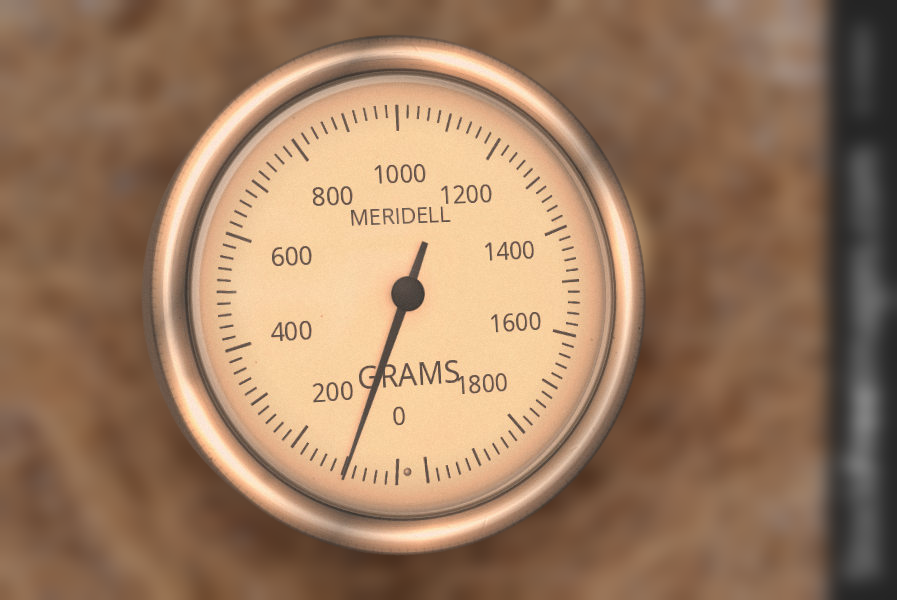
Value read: 100
